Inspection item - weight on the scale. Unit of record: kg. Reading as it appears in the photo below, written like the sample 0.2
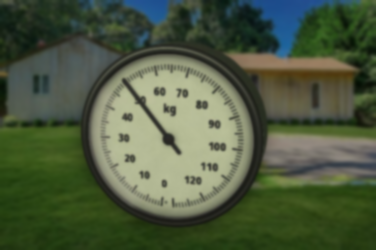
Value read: 50
